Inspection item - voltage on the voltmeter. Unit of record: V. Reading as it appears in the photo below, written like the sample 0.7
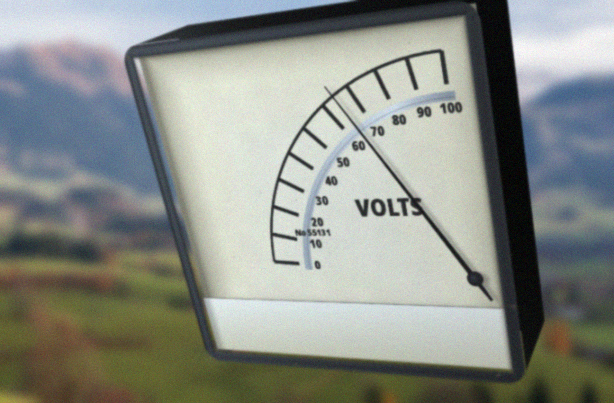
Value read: 65
